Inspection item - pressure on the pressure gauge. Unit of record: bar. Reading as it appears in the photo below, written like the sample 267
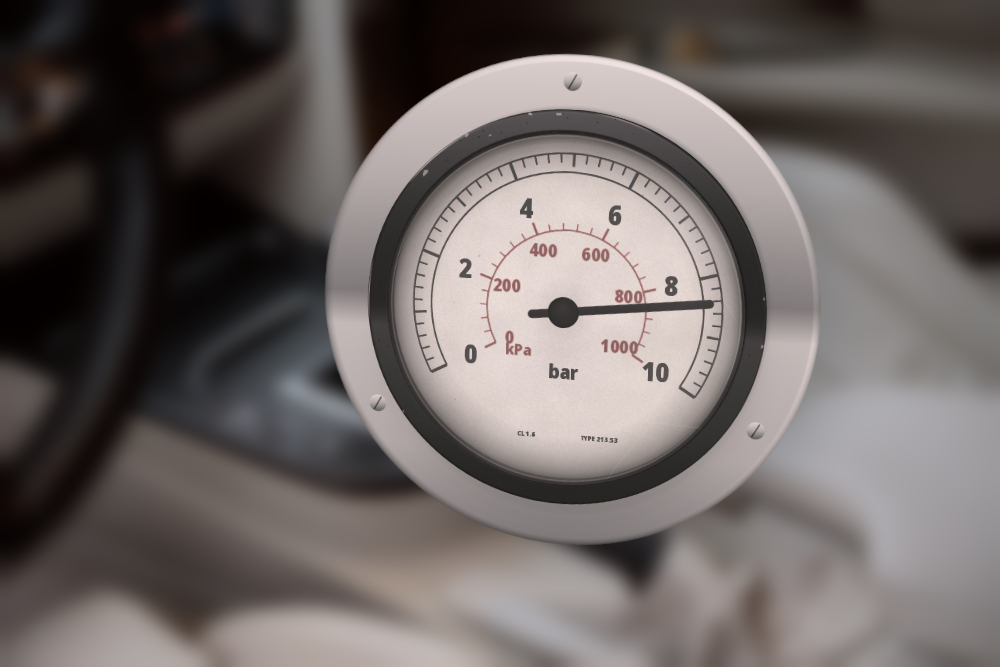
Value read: 8.4
